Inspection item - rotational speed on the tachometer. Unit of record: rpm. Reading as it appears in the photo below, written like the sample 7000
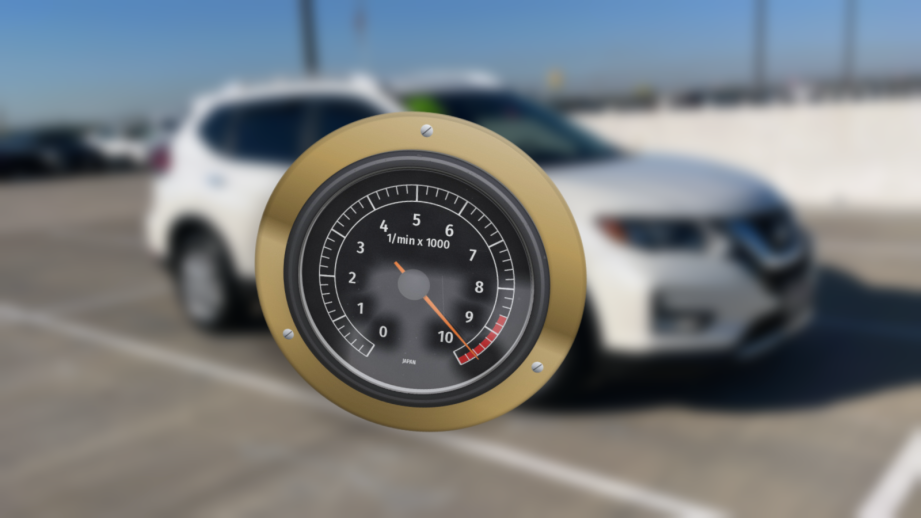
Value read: 9600
